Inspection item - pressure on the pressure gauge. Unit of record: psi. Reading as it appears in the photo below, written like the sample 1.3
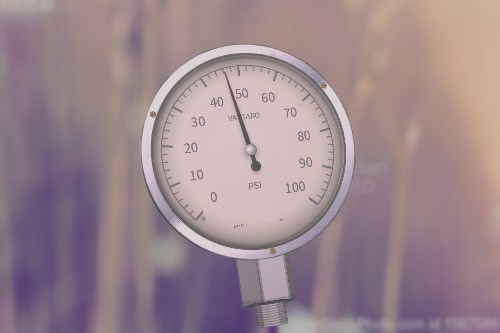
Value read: 46
